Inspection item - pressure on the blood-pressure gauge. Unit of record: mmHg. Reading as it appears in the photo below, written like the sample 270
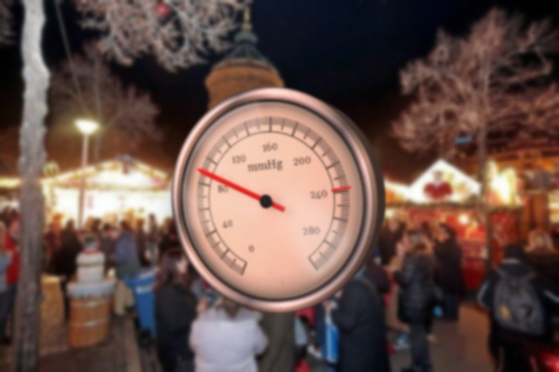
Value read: 90
